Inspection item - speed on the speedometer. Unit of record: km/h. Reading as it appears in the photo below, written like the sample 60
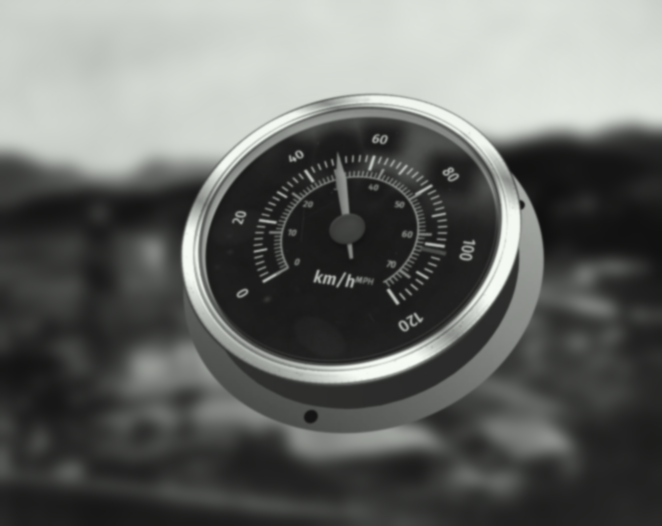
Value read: 50
